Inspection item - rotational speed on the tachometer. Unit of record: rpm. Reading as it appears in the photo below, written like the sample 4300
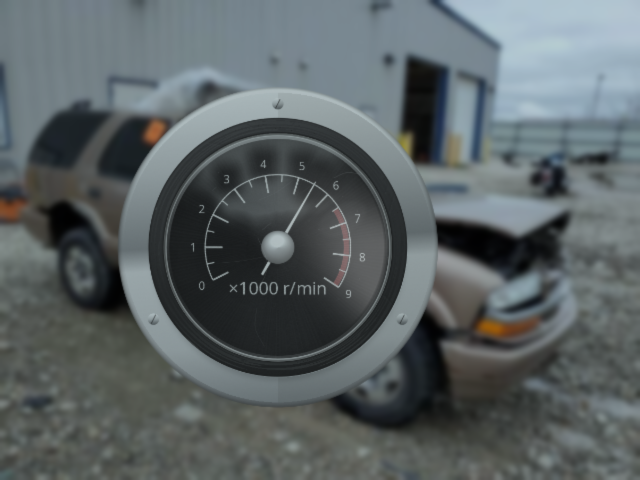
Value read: 5500
